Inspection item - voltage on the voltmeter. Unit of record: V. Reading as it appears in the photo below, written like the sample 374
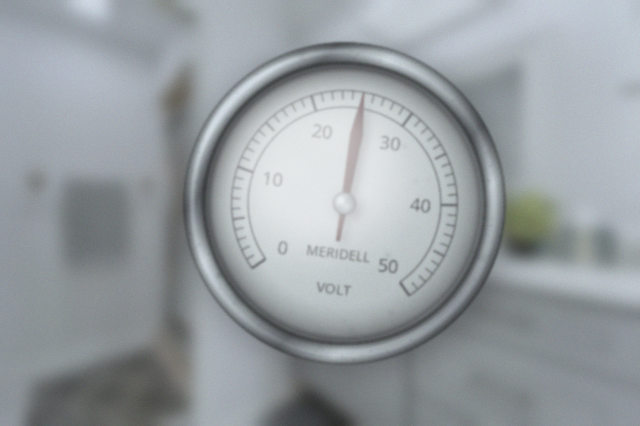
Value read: 25
